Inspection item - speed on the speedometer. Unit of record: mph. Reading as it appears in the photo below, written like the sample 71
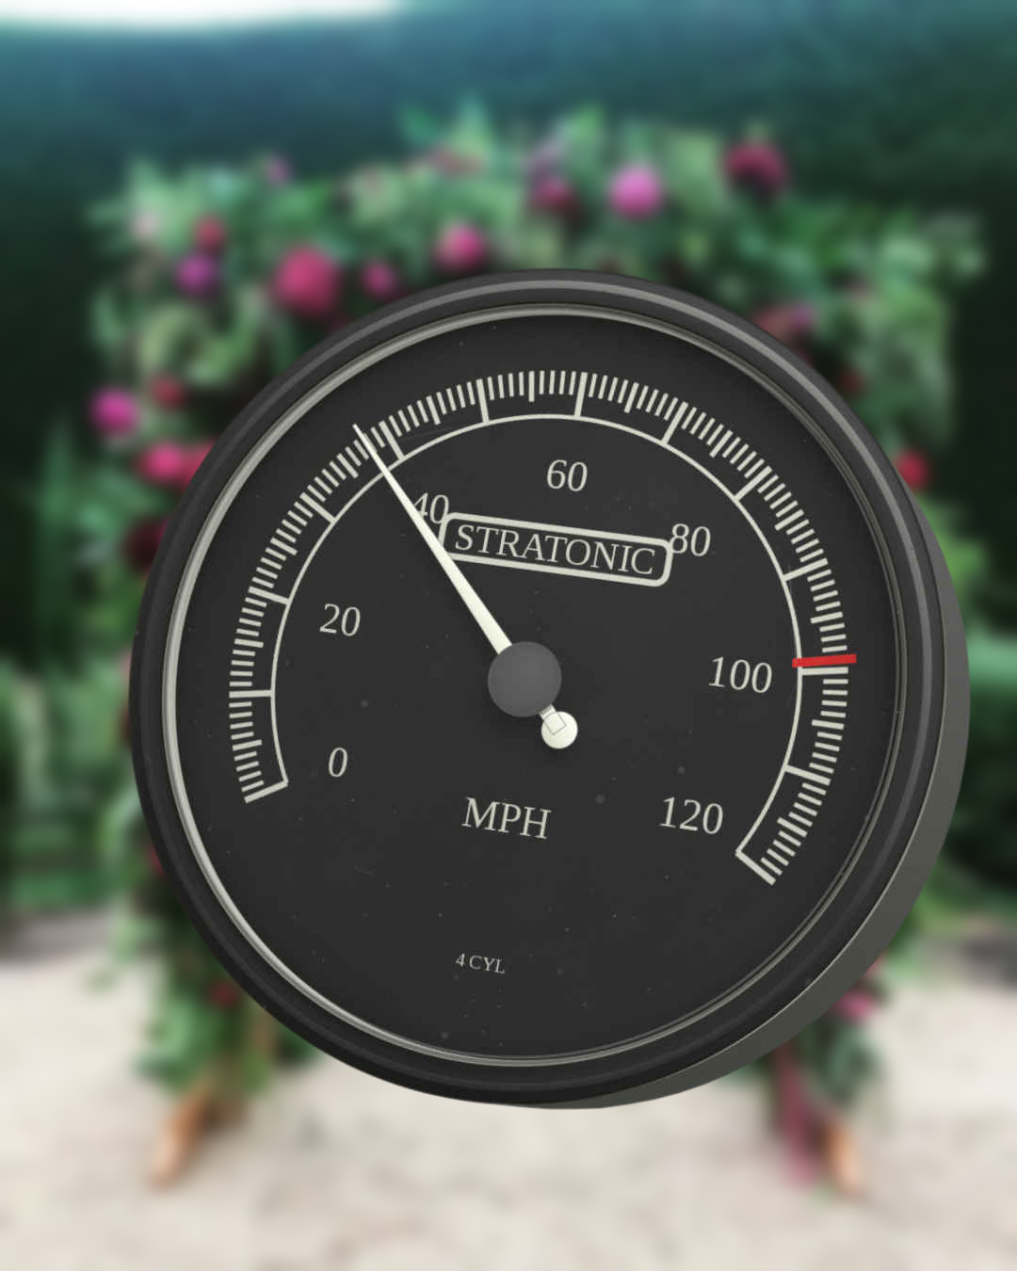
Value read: 38
